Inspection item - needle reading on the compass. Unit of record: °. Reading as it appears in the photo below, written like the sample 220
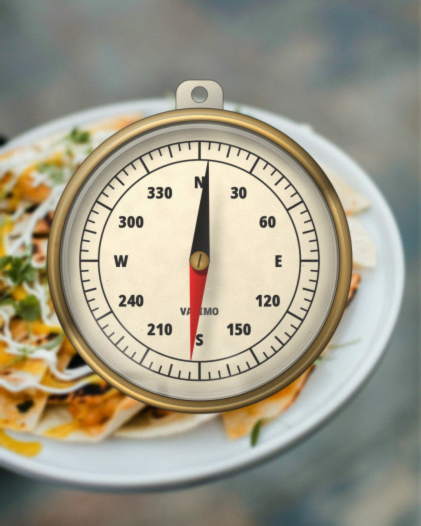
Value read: 185
